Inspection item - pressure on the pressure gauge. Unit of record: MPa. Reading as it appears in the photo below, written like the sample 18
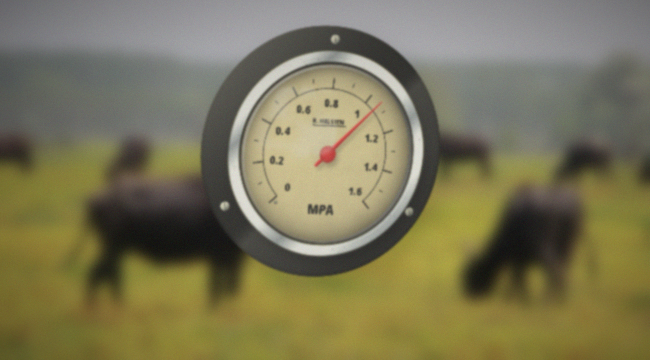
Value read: 1.05
